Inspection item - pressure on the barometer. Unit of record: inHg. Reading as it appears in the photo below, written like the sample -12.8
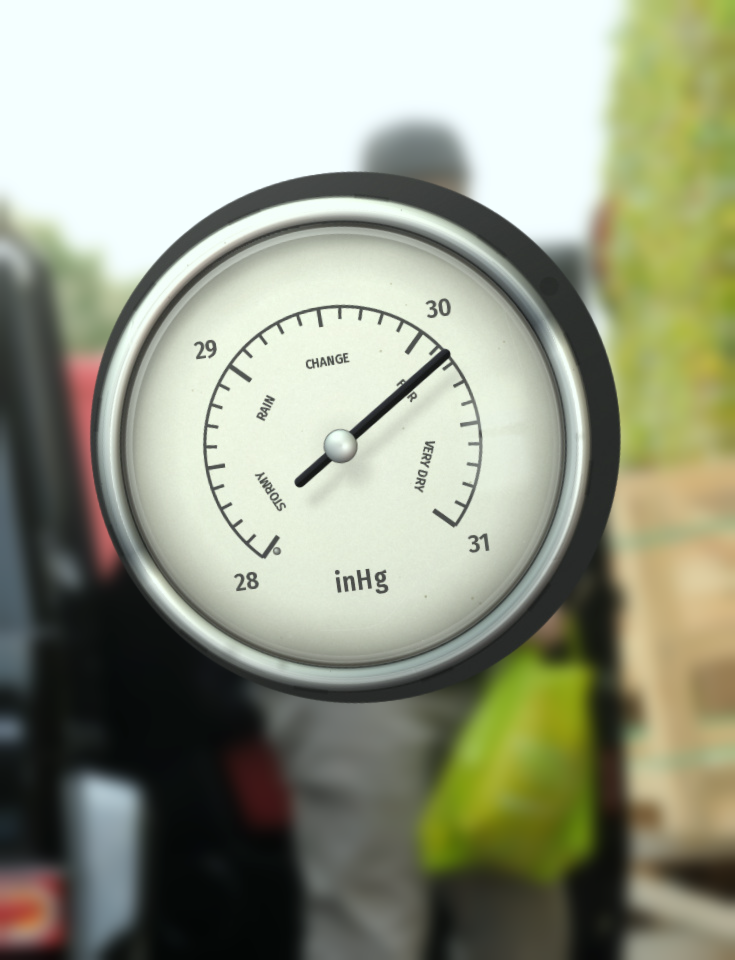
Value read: 30.15
